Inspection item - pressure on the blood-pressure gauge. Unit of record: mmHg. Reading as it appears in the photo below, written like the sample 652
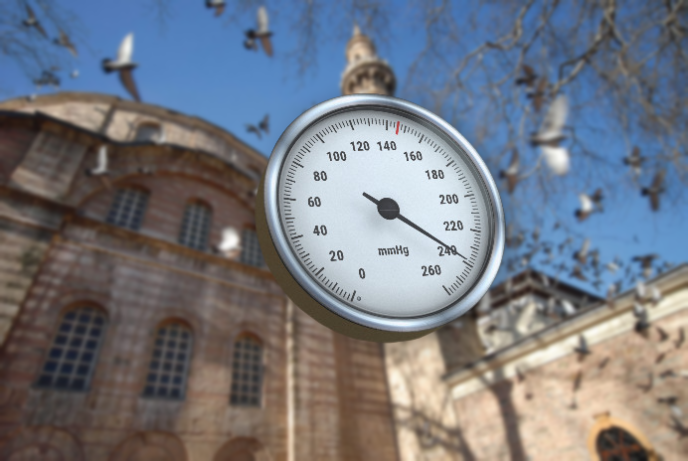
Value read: 240
